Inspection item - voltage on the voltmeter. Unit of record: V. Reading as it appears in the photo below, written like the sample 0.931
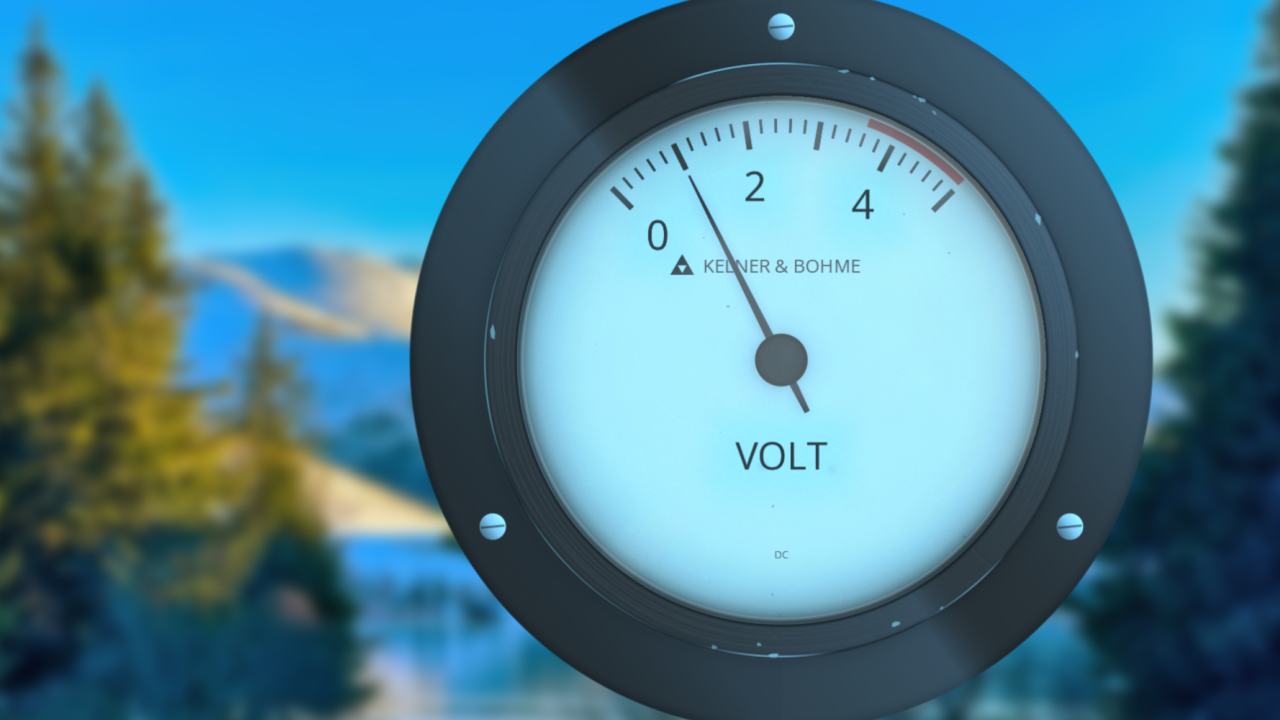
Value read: 1
